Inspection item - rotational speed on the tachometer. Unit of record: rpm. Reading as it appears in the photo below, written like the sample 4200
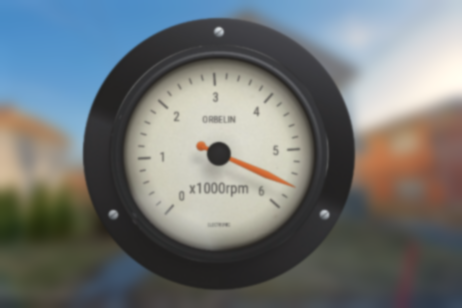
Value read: 5600
